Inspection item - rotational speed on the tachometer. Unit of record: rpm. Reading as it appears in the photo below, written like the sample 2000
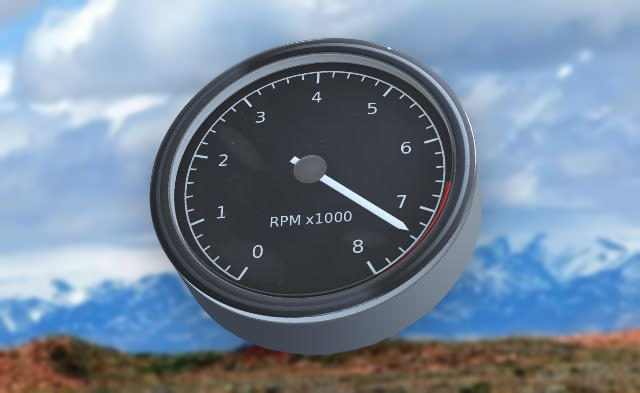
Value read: 7400
